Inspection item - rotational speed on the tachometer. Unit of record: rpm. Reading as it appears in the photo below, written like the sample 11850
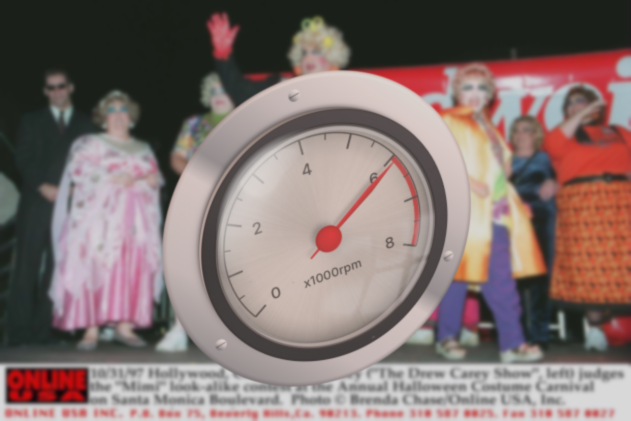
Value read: 6000
